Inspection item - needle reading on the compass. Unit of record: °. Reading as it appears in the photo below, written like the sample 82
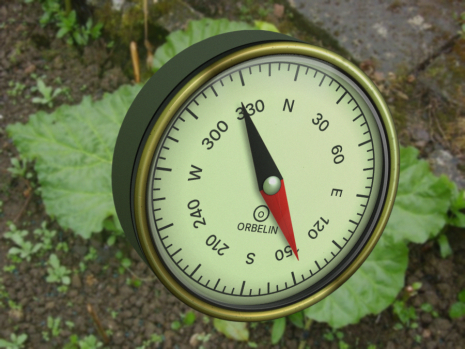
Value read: 145
